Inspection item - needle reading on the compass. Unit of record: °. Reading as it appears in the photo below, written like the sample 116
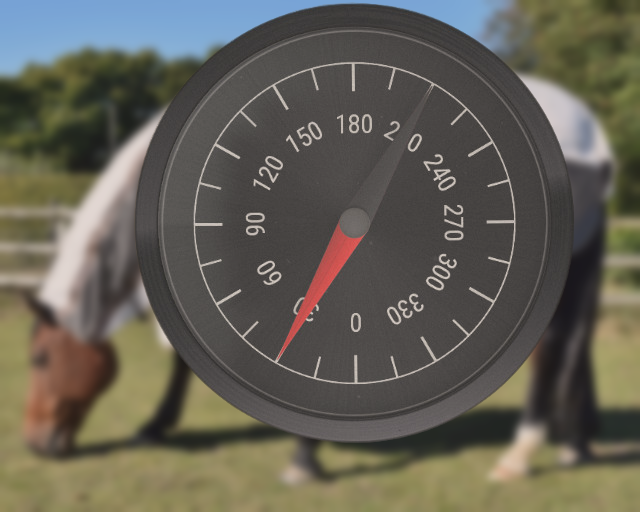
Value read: 30
